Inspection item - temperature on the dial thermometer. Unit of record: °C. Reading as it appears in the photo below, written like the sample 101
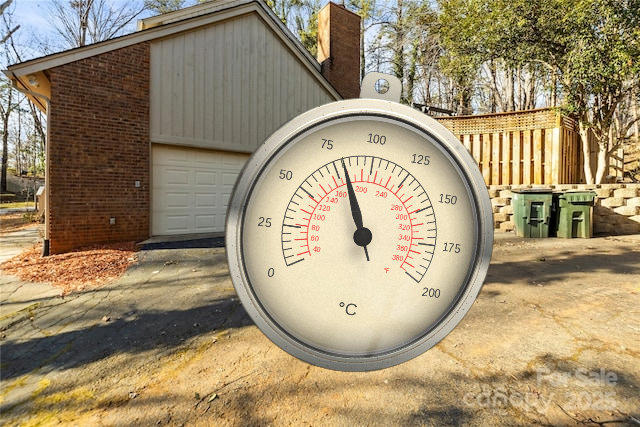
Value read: 80
